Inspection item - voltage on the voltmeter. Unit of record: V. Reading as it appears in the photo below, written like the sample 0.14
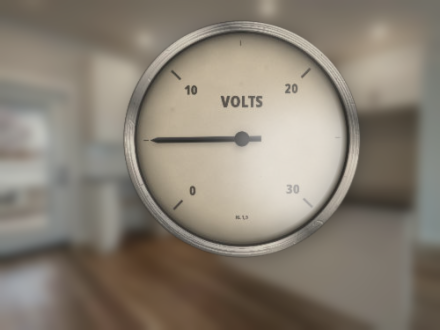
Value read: 5
